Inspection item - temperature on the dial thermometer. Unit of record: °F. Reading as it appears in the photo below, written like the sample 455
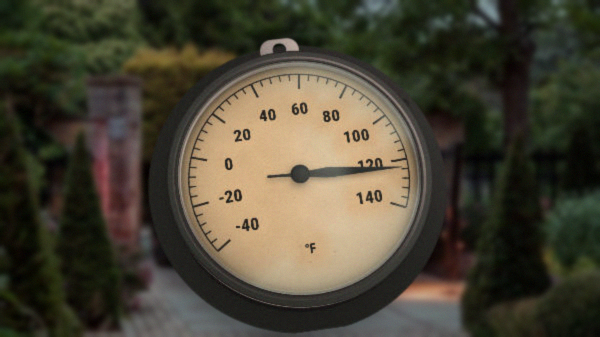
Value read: 124
